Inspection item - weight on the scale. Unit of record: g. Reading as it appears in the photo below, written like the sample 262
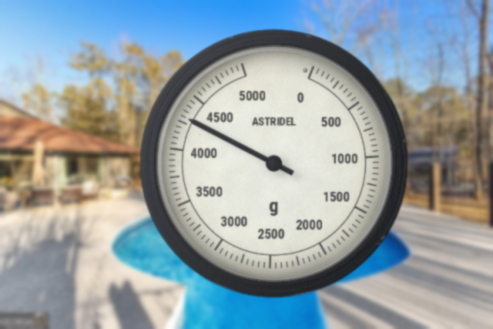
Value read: 4300
